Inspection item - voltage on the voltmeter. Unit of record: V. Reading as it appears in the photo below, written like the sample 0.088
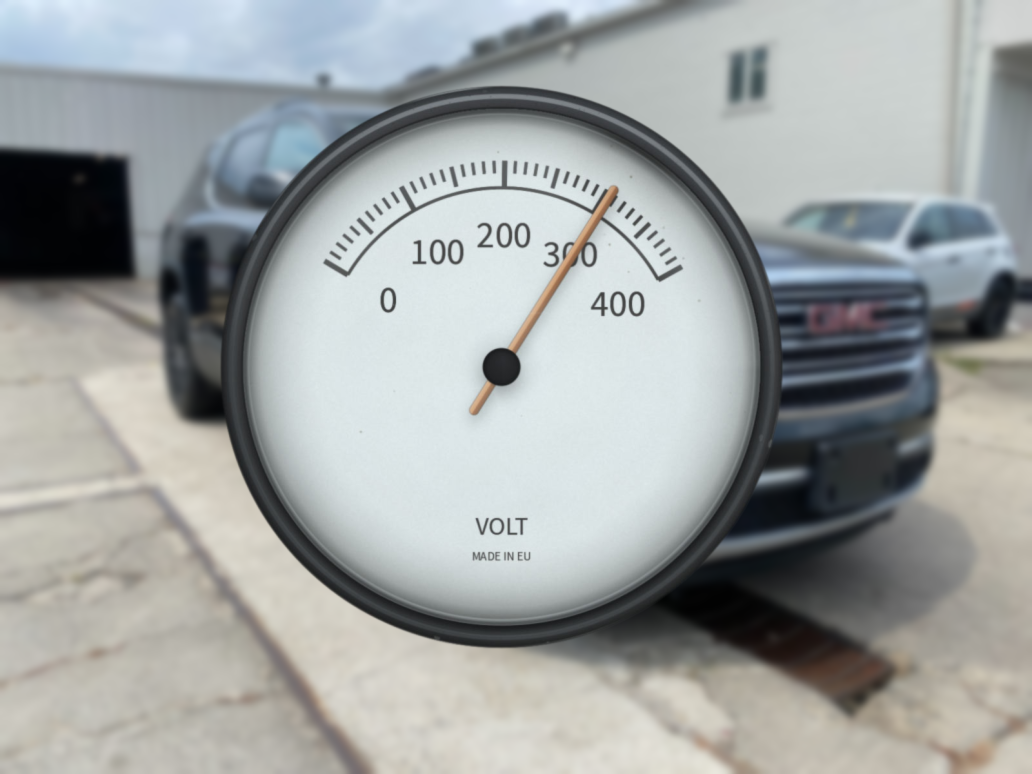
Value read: 305
